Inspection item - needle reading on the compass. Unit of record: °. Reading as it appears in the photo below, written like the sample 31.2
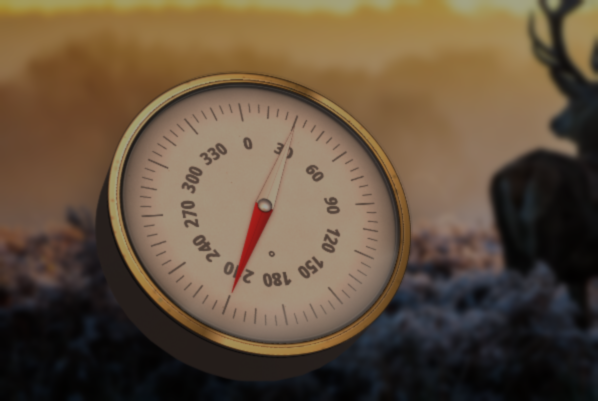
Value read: 210
